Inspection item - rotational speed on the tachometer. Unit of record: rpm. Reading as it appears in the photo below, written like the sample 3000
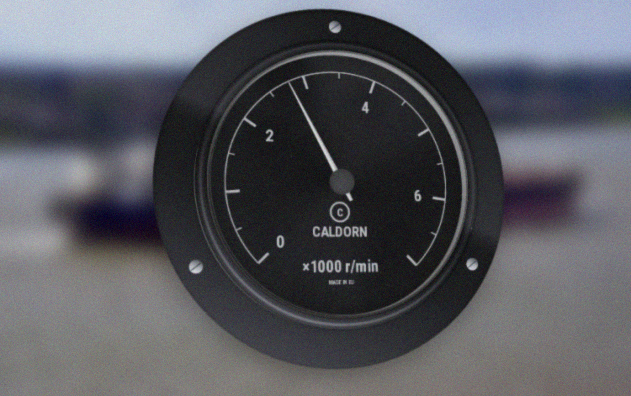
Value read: 2750
